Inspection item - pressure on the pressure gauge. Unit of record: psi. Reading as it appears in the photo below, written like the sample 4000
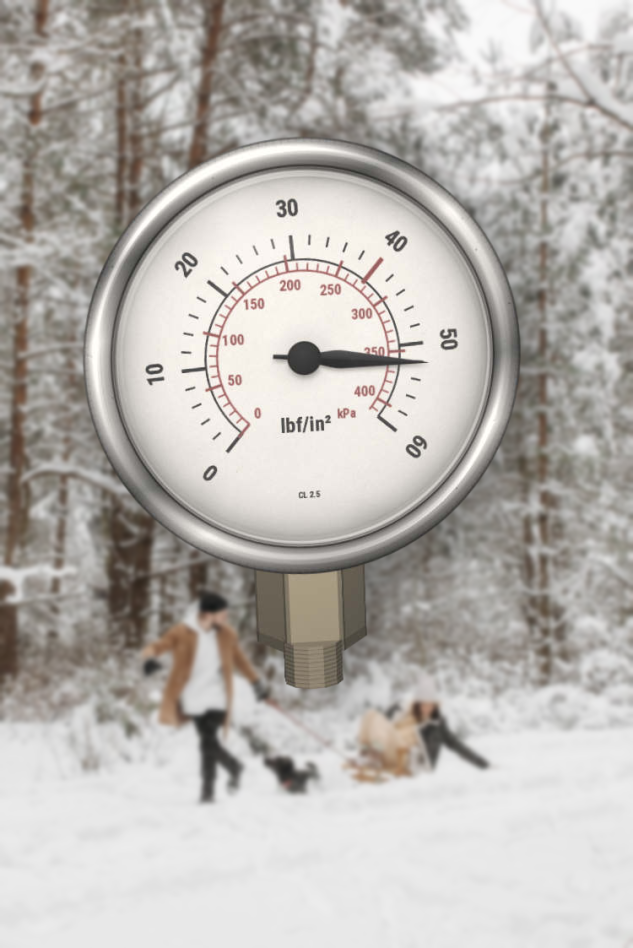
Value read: 52
